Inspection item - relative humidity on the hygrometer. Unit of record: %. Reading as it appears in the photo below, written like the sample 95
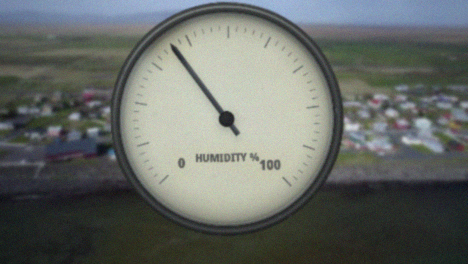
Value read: 36
